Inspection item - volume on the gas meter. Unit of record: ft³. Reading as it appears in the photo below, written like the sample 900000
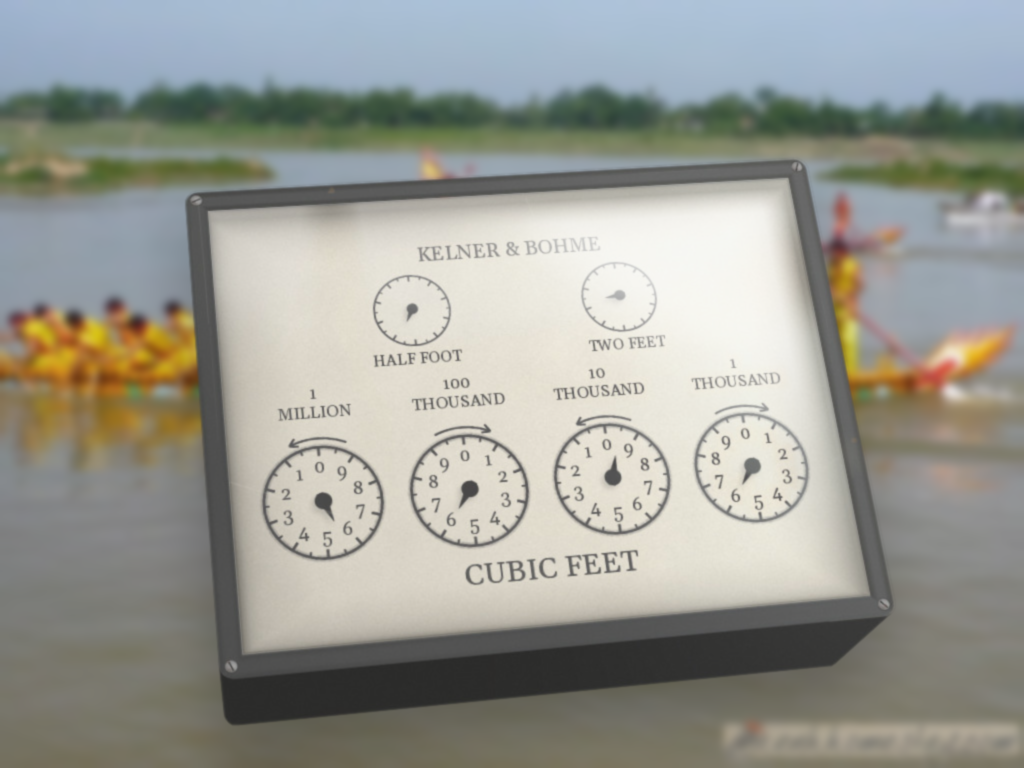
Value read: 559600
